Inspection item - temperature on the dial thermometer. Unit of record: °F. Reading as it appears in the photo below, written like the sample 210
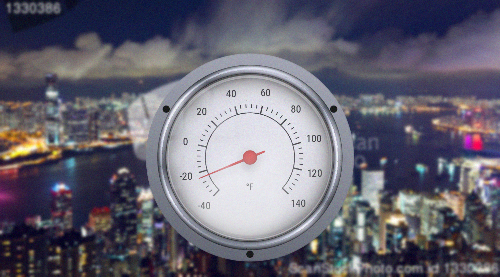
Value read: -24
